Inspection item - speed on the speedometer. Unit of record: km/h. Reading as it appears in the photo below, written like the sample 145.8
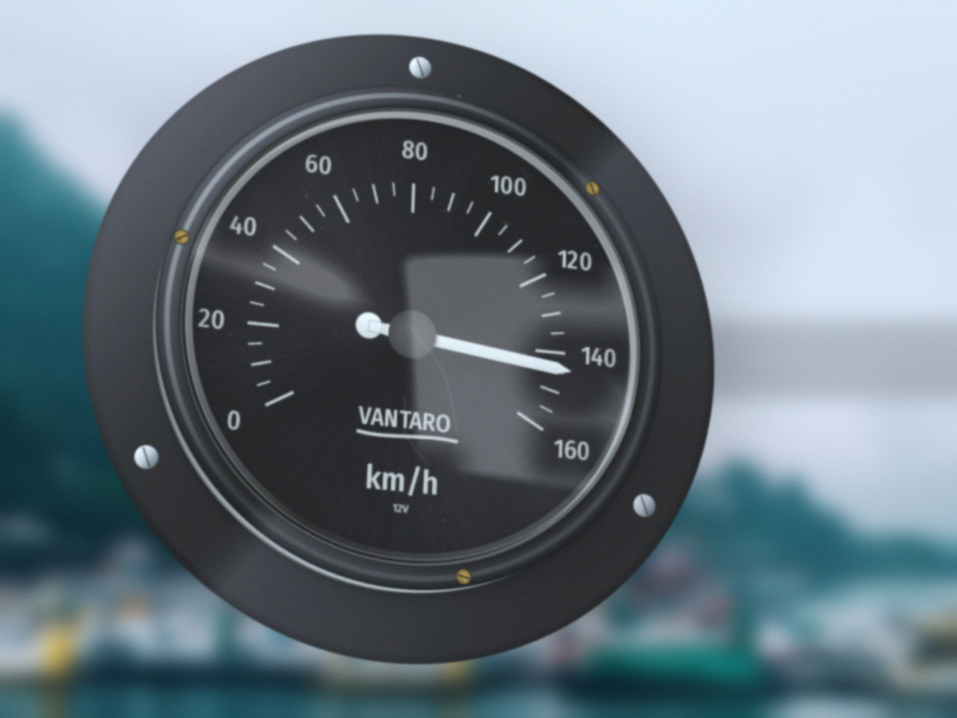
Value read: 145
